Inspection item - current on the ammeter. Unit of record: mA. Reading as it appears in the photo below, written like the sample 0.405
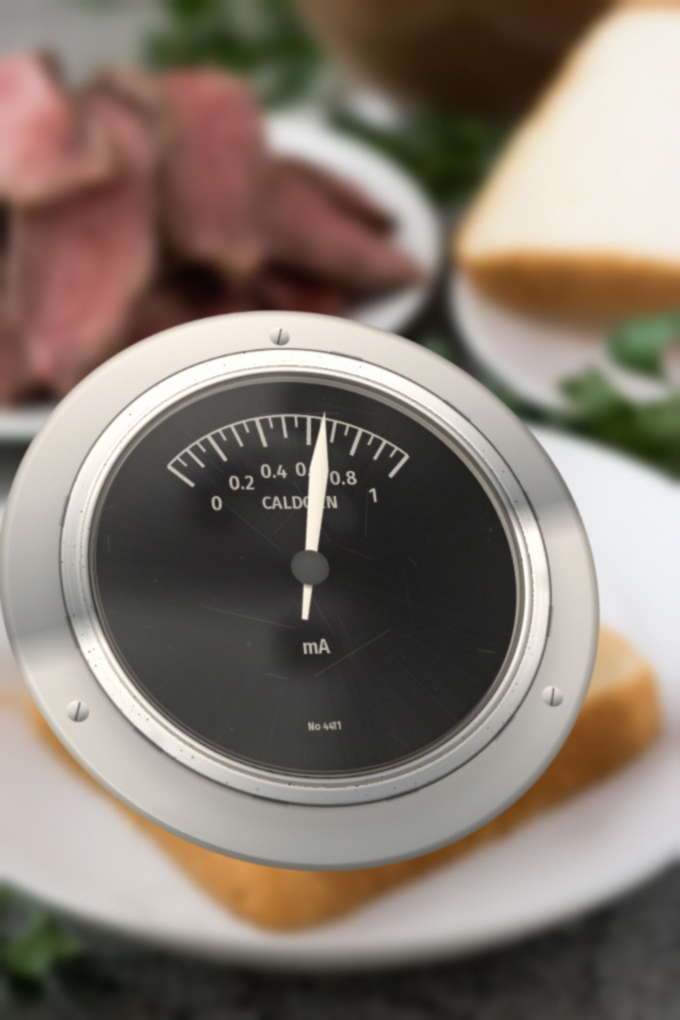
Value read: 0.65
